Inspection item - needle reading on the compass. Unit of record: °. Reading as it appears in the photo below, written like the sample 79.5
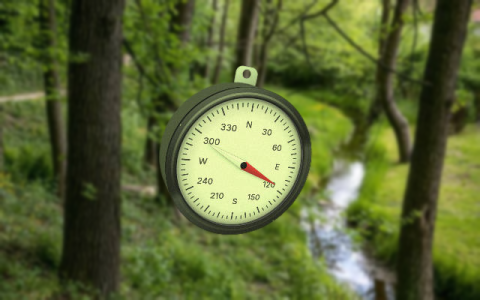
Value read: 115
